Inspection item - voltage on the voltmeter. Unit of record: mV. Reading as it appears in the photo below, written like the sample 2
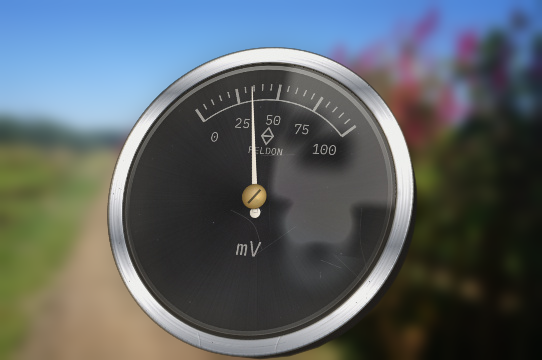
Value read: 35
